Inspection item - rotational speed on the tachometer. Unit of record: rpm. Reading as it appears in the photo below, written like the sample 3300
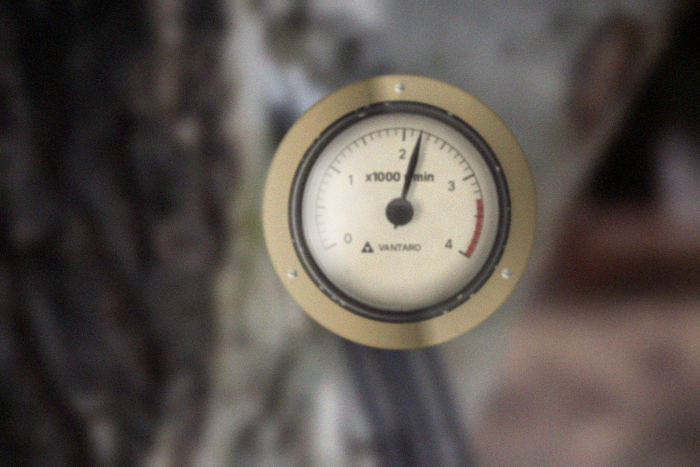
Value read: 2200
